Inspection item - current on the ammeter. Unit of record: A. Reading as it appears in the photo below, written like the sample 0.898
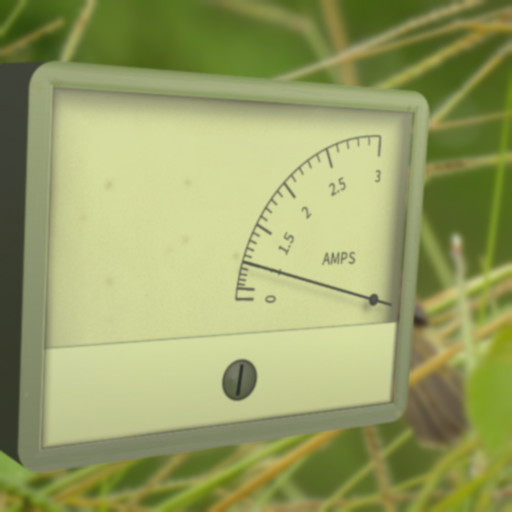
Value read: 1
